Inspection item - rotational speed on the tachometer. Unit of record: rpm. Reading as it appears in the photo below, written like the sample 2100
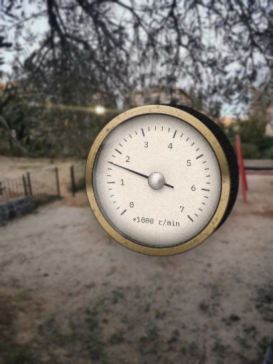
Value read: 1600
